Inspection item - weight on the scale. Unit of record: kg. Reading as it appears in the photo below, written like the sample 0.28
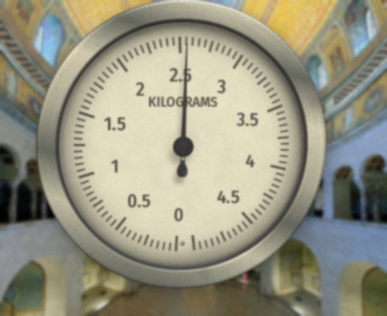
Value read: 2.55
